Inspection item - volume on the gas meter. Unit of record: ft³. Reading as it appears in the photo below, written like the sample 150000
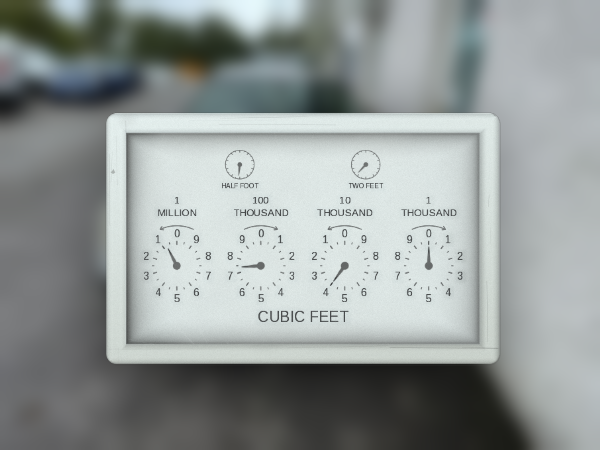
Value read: 74000
